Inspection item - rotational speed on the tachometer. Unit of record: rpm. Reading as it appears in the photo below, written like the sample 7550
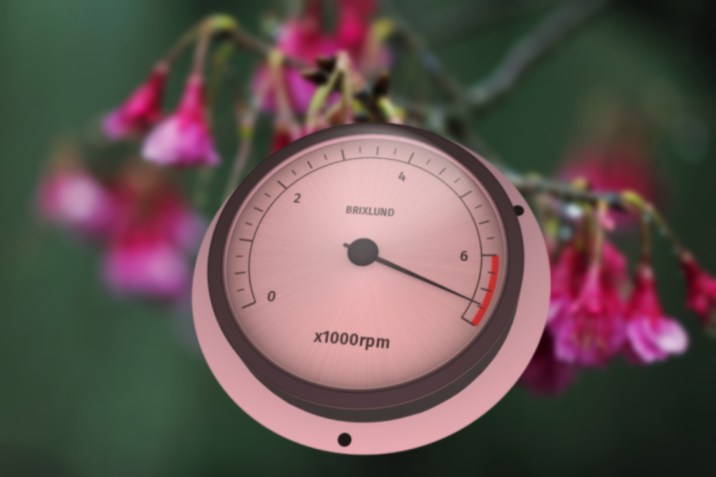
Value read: 6750
